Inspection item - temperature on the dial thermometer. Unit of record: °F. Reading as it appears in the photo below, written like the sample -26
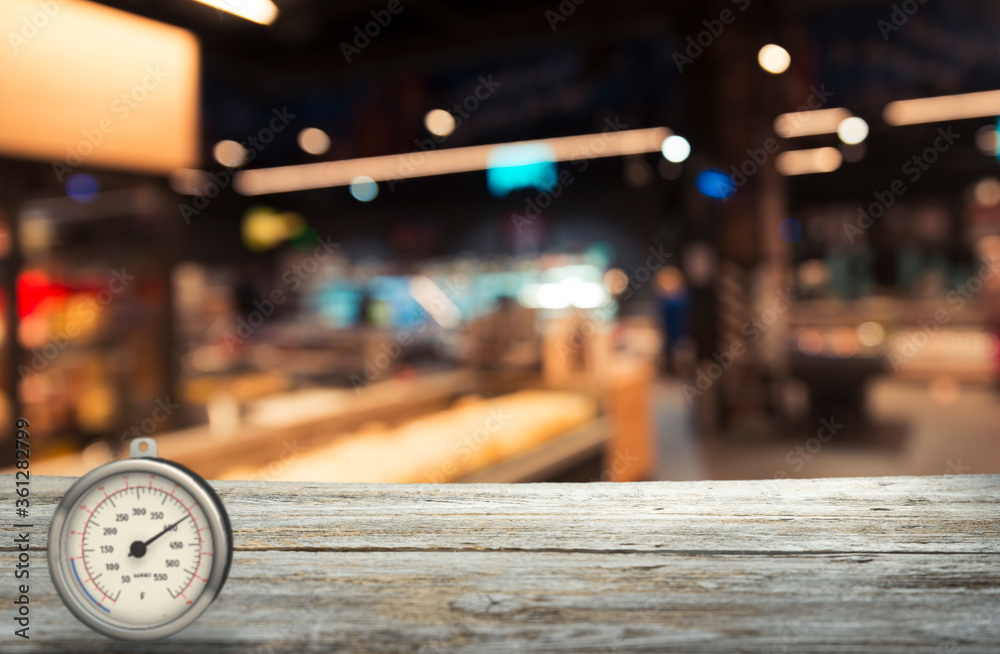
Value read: 400
